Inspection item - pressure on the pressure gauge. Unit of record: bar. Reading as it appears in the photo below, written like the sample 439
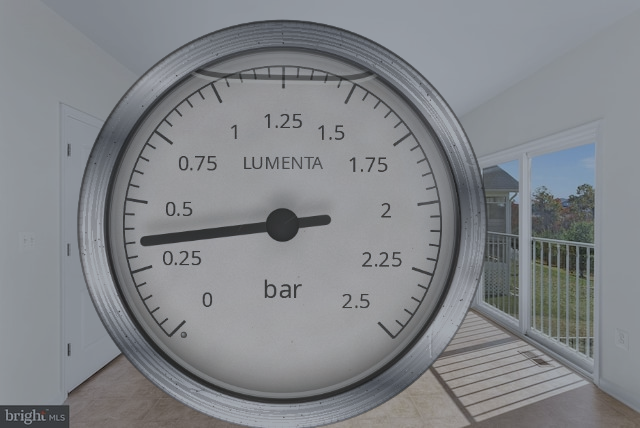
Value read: 0.35
